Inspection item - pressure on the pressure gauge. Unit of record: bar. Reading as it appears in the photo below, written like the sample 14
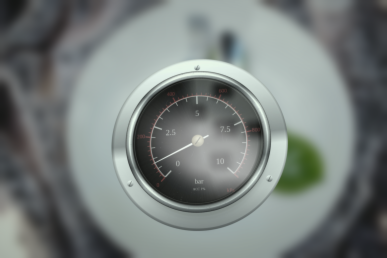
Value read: 0.75
